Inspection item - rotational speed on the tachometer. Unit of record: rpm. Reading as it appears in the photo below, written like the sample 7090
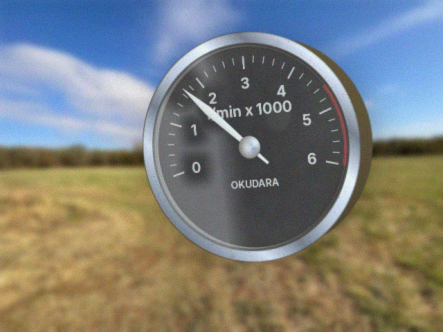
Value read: 1700
